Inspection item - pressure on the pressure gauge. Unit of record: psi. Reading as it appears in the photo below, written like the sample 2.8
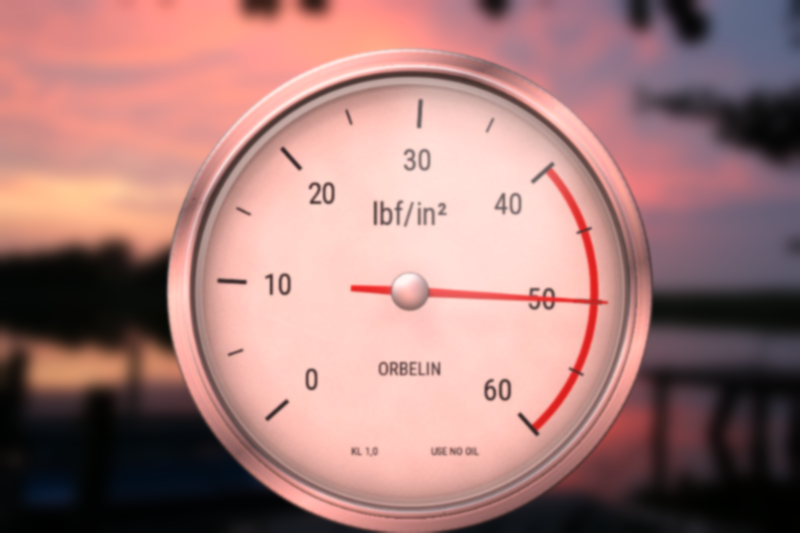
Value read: 50
